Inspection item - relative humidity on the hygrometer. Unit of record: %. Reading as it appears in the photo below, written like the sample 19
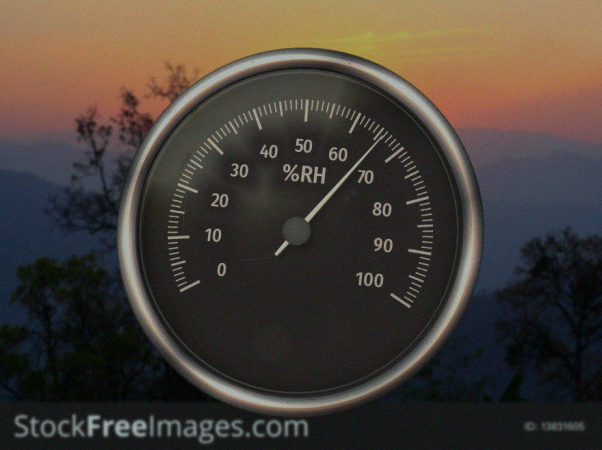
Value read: 66
